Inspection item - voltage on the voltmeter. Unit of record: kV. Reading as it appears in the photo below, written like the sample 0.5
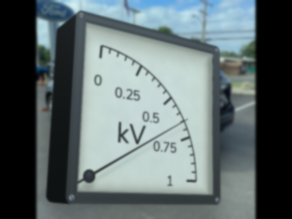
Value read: 0.65
